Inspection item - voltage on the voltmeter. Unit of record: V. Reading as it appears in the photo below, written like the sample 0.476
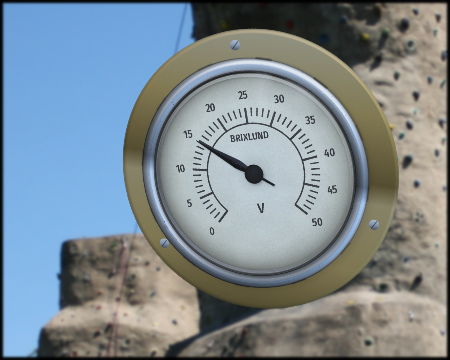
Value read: 15
